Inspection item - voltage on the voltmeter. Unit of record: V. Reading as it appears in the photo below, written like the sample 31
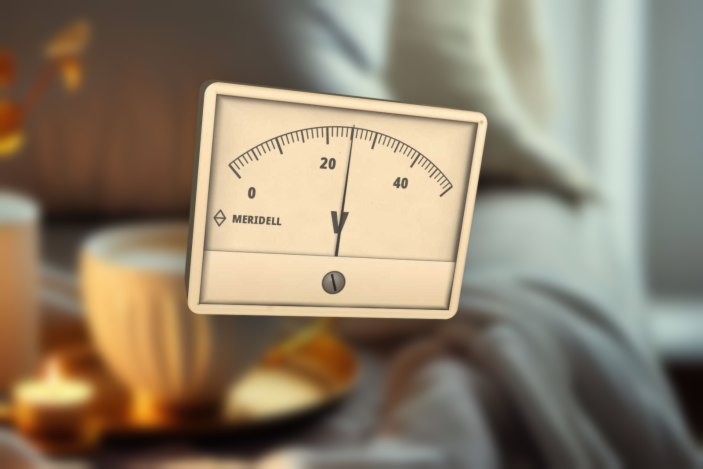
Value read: 25
